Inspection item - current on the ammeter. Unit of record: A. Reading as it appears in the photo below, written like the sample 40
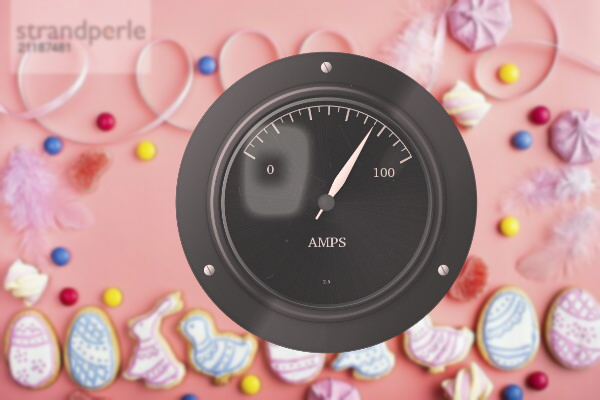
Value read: 75
